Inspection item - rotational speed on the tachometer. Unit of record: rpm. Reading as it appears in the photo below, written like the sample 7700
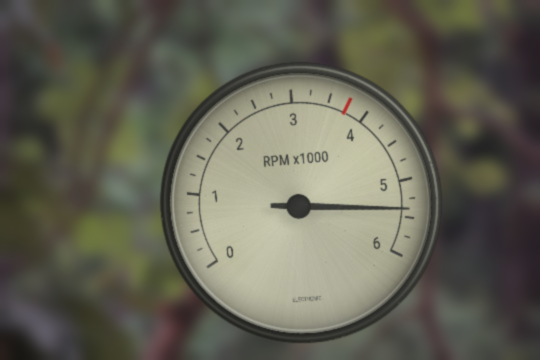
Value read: 5375
